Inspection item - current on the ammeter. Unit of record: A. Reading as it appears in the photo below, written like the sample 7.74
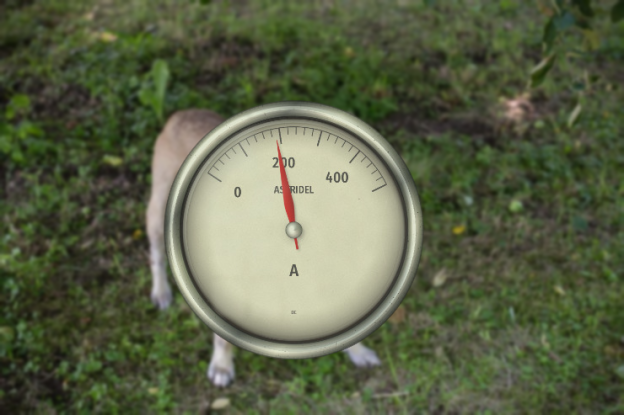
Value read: 190
